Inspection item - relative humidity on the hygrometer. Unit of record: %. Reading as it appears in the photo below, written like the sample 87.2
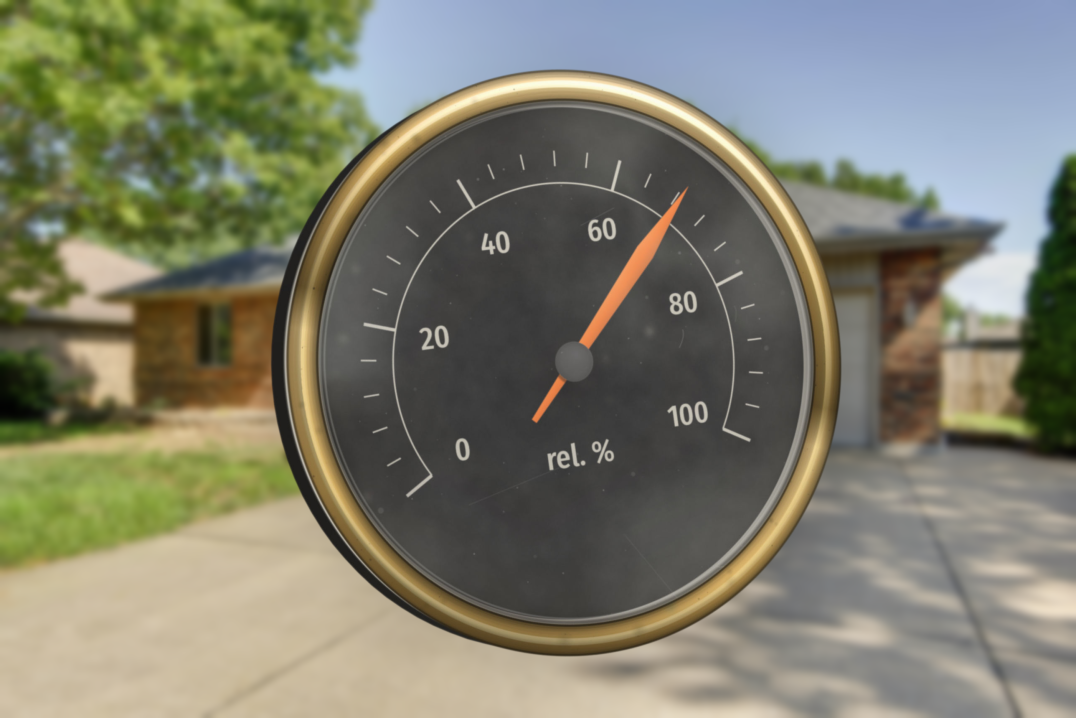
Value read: 68
